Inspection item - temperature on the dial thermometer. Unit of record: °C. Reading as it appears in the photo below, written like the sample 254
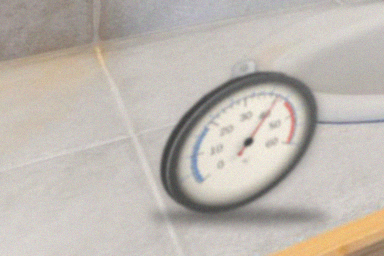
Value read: 40
